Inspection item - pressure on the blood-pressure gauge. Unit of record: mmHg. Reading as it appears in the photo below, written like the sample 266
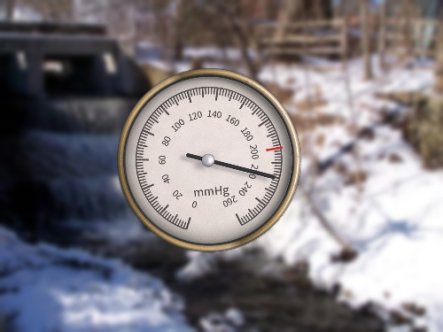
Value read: 220
